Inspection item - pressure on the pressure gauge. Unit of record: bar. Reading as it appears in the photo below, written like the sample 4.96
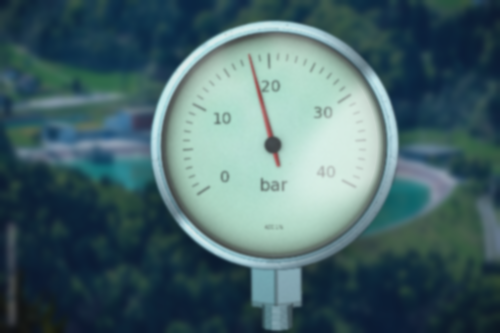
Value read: 18
